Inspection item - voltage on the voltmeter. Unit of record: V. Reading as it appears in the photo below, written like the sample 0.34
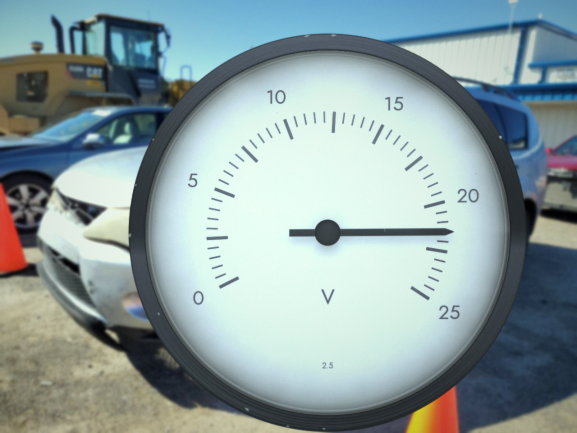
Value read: 21.5
